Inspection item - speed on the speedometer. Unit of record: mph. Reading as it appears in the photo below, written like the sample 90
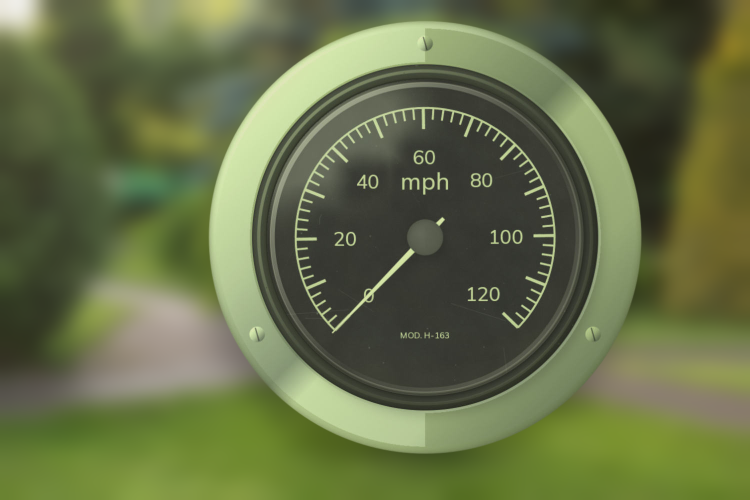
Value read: 0
